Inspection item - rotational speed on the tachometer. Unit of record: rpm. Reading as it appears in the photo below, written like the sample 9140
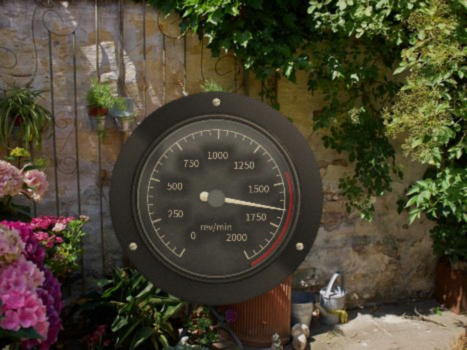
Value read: 1650
